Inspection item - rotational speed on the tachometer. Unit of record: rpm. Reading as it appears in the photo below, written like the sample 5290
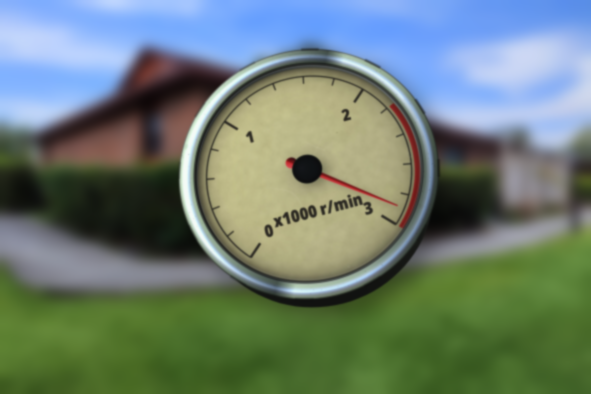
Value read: 2900
